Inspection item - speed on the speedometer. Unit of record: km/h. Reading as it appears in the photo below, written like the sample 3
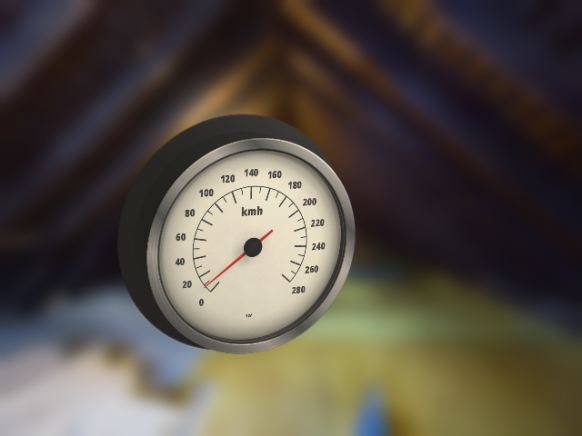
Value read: 10
